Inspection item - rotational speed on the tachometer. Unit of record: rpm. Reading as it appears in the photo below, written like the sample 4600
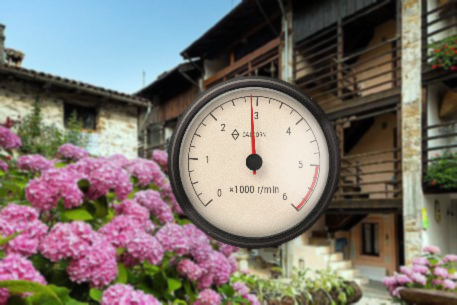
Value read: 2875
